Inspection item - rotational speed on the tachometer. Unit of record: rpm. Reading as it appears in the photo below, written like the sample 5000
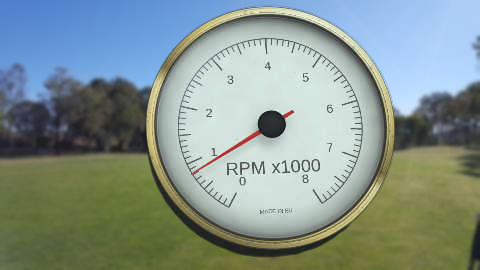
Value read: 800
